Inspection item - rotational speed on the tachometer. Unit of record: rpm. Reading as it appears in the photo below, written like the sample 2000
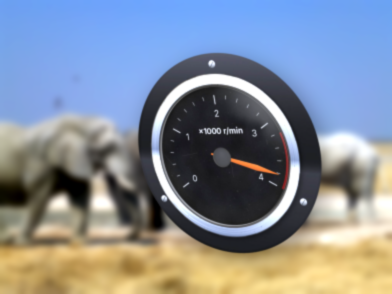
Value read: 3800
